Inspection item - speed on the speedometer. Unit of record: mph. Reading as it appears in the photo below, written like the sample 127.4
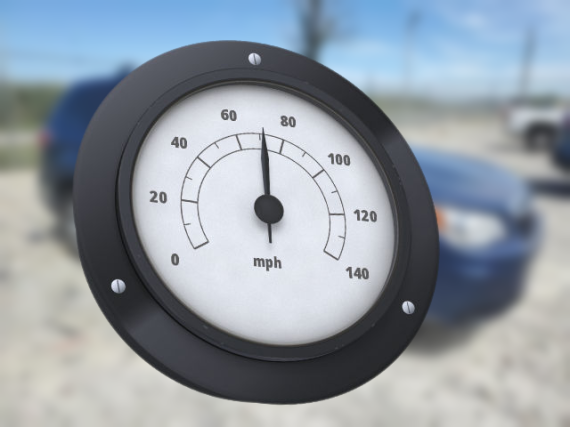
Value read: 70
